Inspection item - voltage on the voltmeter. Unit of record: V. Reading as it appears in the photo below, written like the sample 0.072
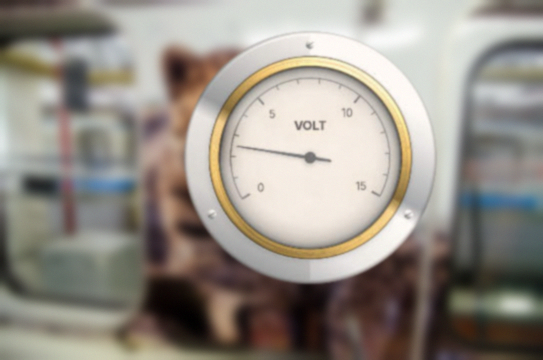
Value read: 2.5
